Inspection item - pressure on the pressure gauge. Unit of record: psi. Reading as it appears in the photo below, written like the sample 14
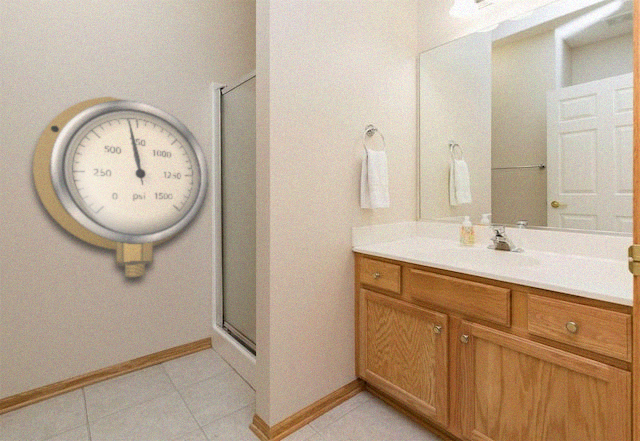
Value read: 700
